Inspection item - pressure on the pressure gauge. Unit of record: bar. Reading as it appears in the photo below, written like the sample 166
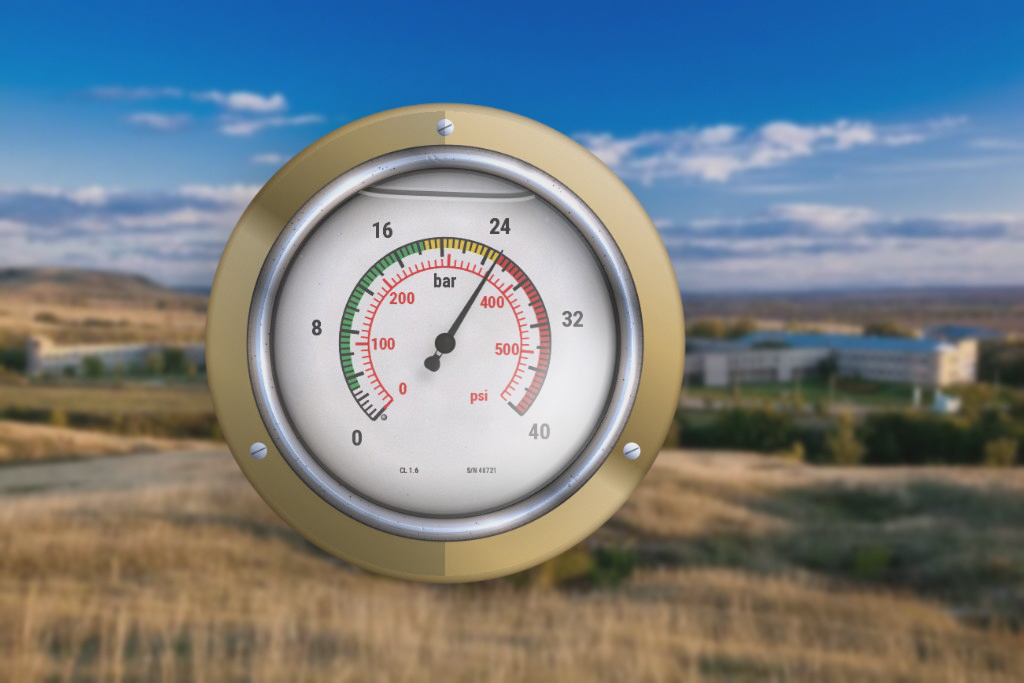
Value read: 25
